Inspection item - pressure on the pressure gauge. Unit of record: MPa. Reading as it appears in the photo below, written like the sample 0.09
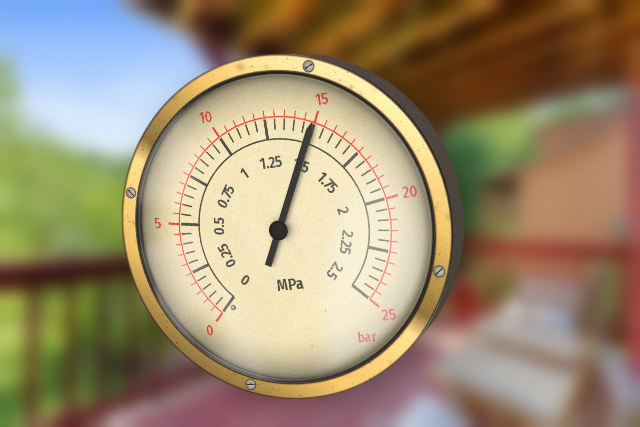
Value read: 1.5
